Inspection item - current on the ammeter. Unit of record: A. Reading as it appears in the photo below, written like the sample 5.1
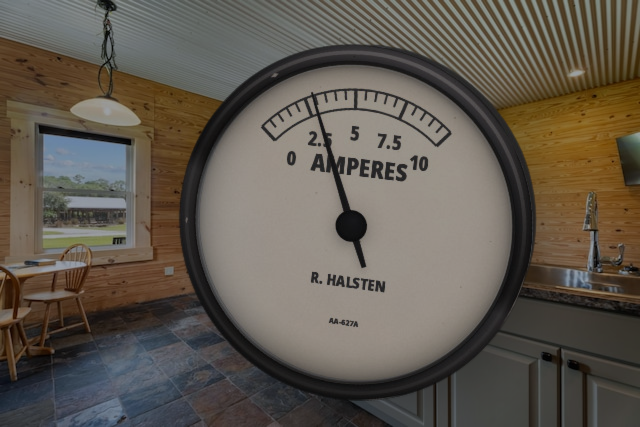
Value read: 3
